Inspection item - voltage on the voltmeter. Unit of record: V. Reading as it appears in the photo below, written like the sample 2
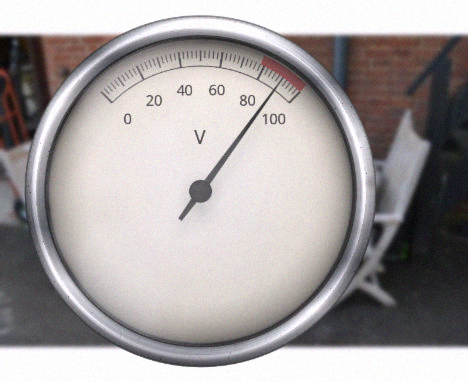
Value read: 90
